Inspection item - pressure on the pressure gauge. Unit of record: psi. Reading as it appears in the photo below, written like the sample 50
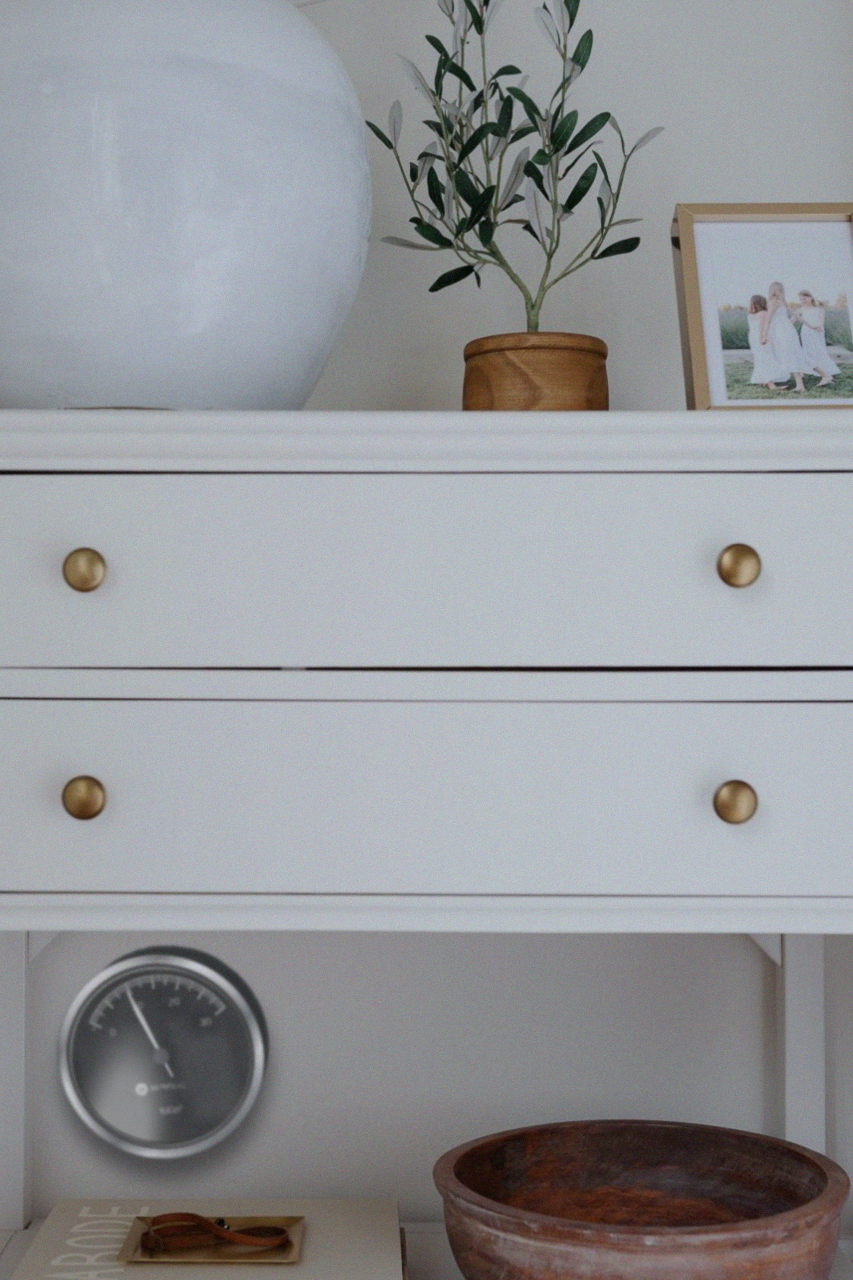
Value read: 10
